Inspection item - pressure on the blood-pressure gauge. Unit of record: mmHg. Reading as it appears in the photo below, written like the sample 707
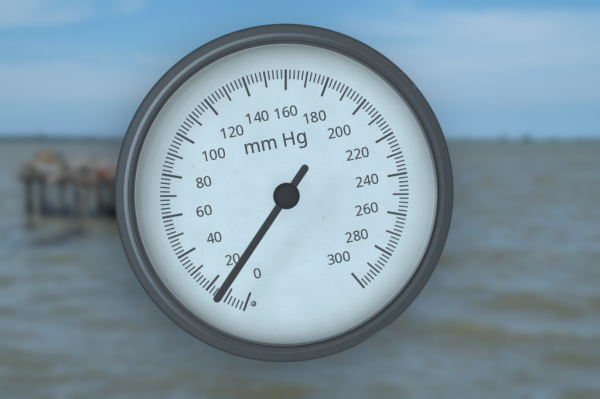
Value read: 14
